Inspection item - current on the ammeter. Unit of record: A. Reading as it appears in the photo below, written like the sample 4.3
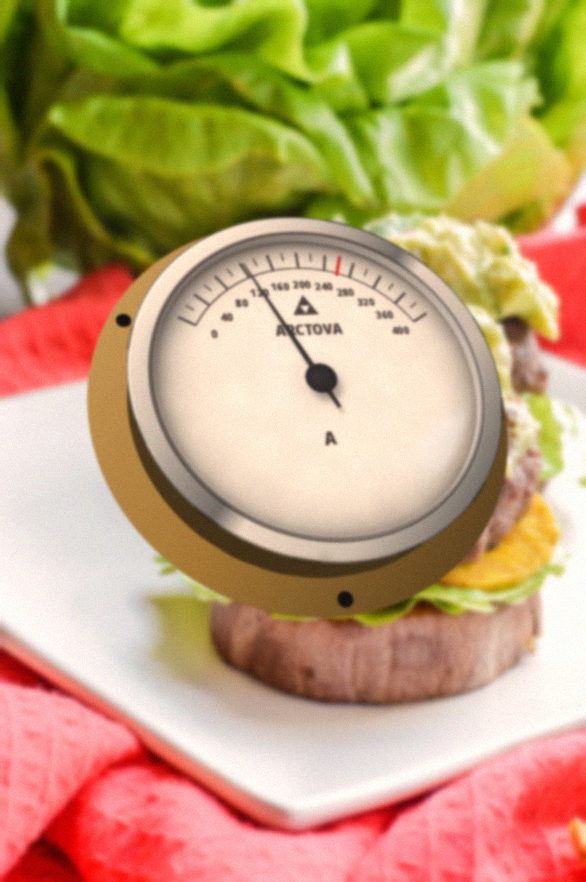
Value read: 120
